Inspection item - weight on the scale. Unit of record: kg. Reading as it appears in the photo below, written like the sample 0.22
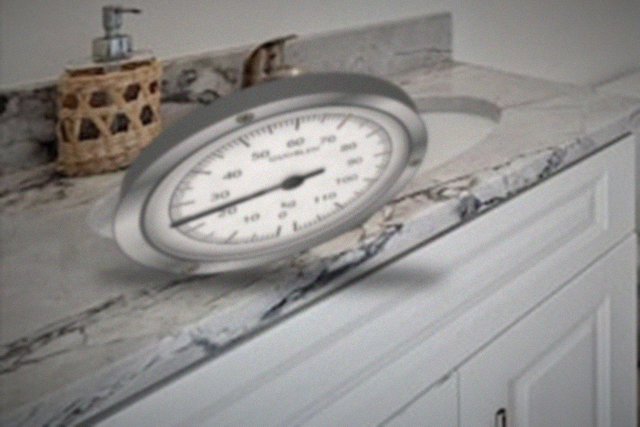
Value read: 25
